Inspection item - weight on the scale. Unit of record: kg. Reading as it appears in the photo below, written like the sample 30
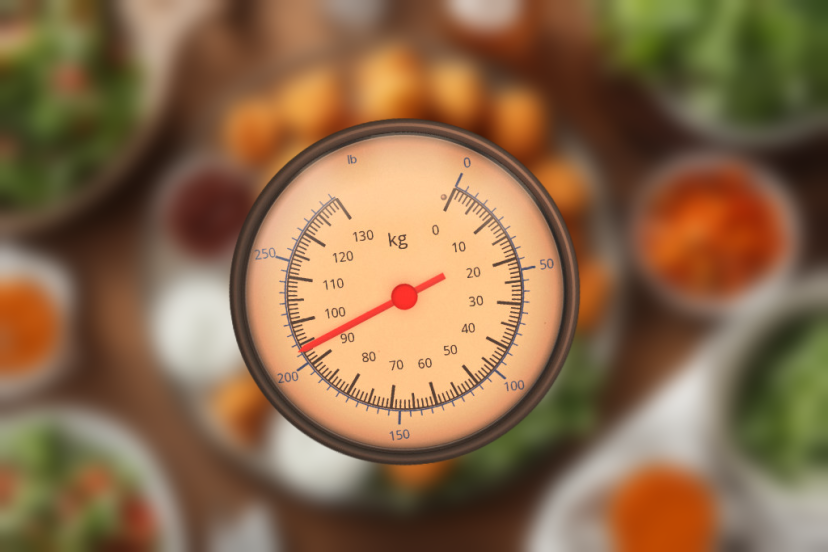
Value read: 94
